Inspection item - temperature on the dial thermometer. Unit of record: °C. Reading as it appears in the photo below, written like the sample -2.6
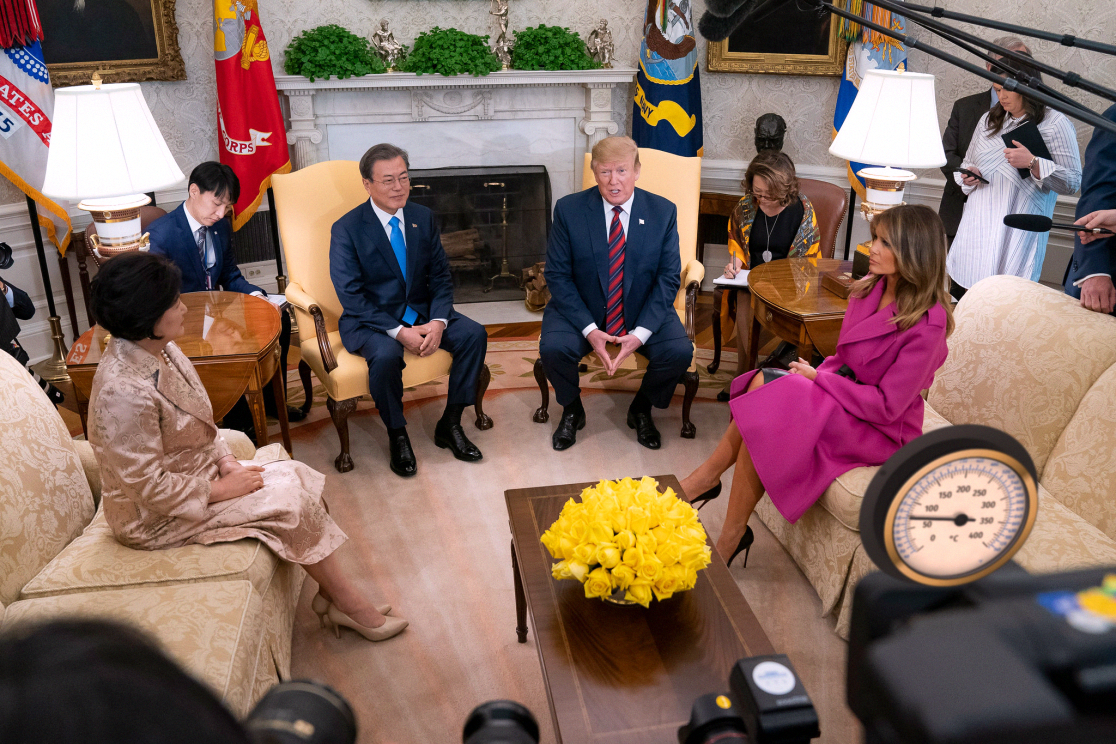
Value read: 75
